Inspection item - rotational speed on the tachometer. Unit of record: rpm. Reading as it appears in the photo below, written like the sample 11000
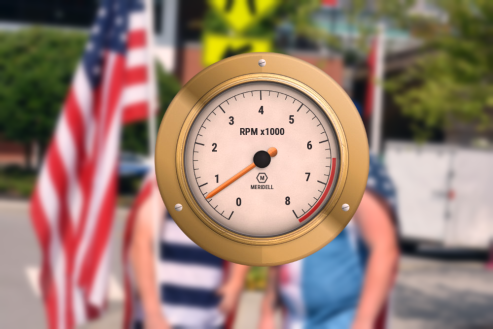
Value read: 700
